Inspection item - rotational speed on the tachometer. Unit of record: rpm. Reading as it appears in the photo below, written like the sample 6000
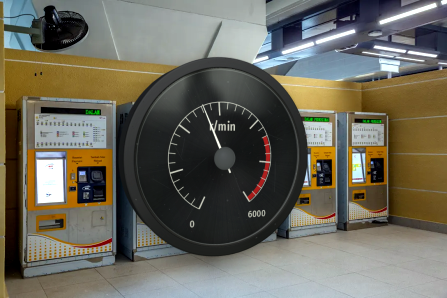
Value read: 2600
